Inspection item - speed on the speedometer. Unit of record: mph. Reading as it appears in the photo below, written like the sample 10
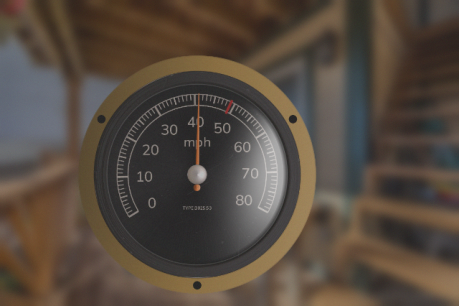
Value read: 41
